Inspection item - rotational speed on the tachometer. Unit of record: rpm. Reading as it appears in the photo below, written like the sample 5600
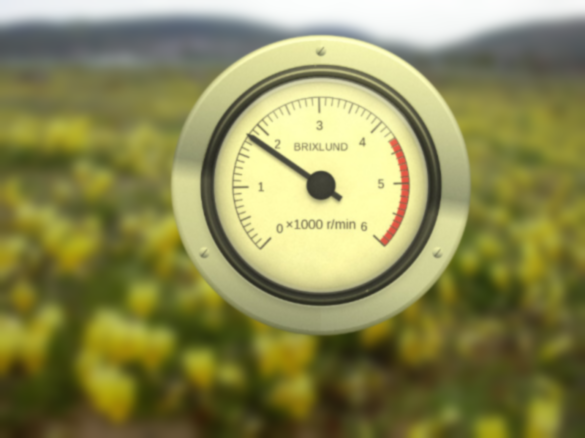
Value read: 1800
